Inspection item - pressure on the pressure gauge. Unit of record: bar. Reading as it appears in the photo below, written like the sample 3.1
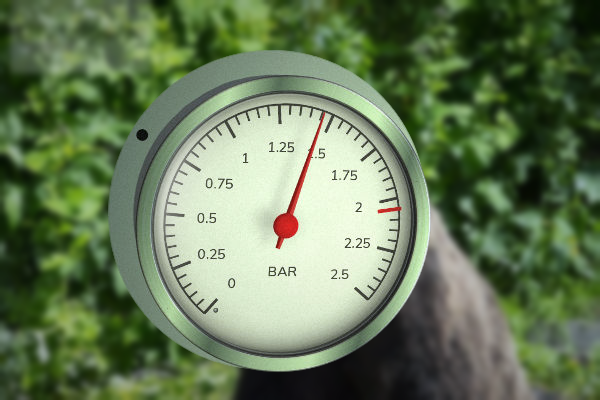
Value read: 1.45
